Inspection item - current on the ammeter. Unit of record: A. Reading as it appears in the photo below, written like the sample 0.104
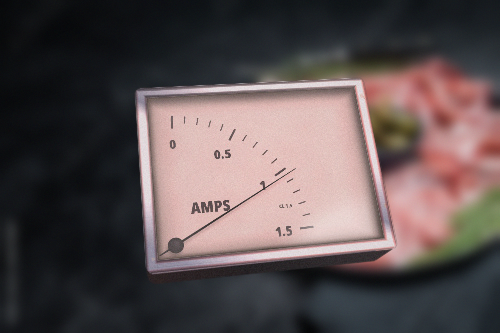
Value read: 1.05
